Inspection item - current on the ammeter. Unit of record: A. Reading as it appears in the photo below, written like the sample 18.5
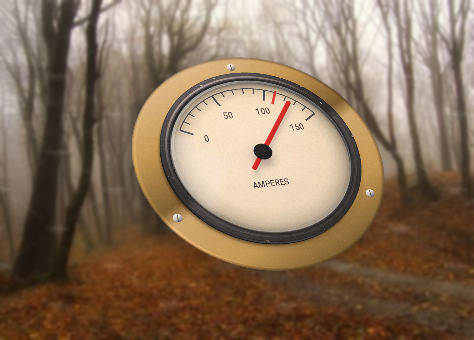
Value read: 125
